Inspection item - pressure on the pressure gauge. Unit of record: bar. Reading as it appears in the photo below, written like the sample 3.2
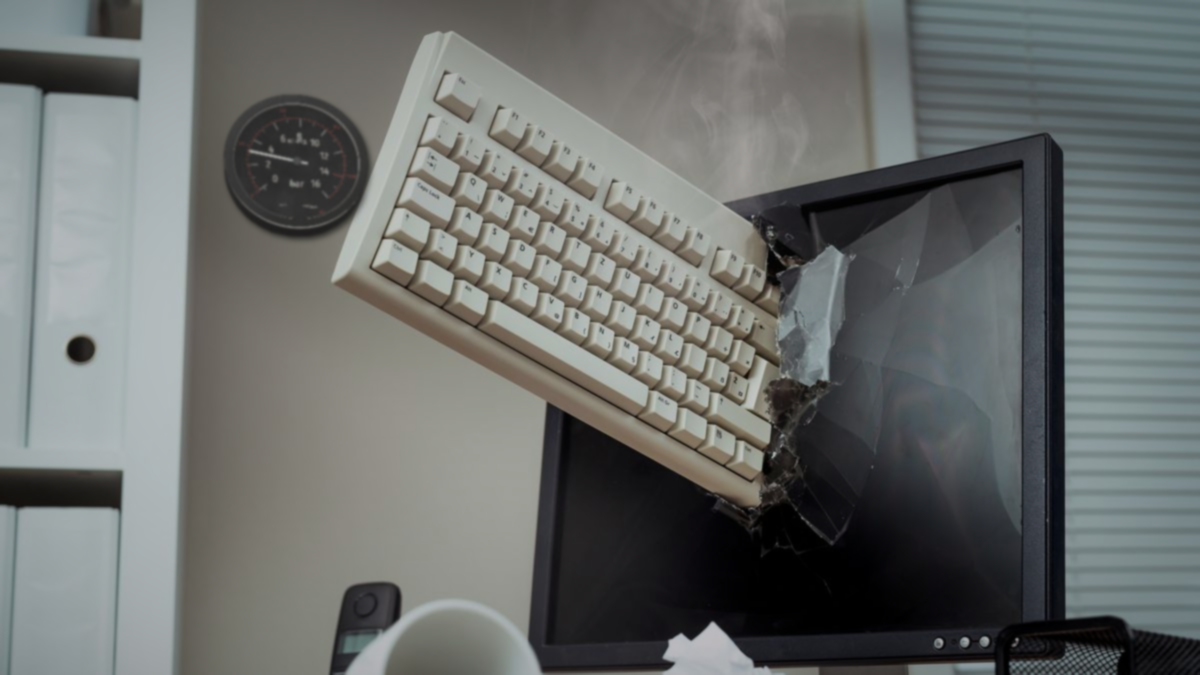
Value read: 3
